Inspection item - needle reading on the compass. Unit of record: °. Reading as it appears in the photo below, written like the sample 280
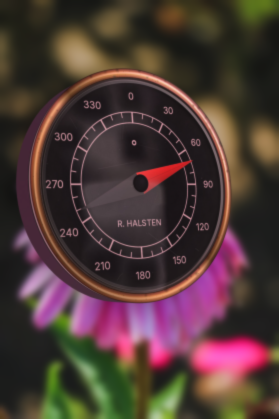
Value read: 70
